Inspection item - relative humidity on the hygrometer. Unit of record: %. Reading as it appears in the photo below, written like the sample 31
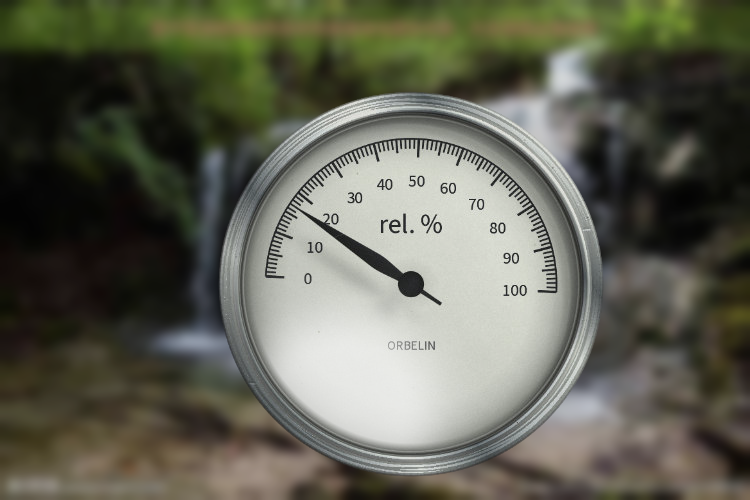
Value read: 17
